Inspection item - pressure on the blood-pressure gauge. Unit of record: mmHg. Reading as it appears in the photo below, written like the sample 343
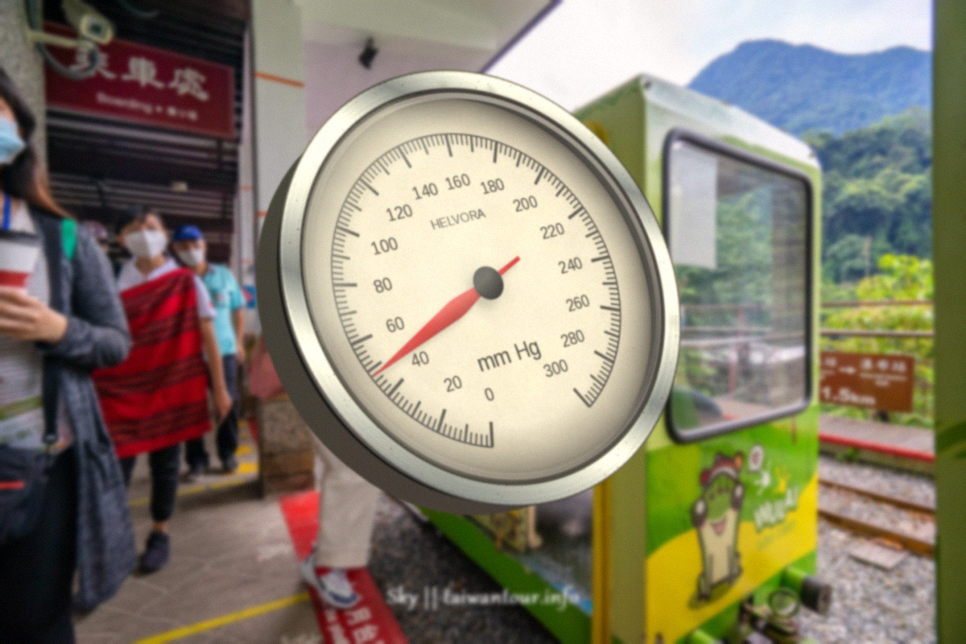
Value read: 48
